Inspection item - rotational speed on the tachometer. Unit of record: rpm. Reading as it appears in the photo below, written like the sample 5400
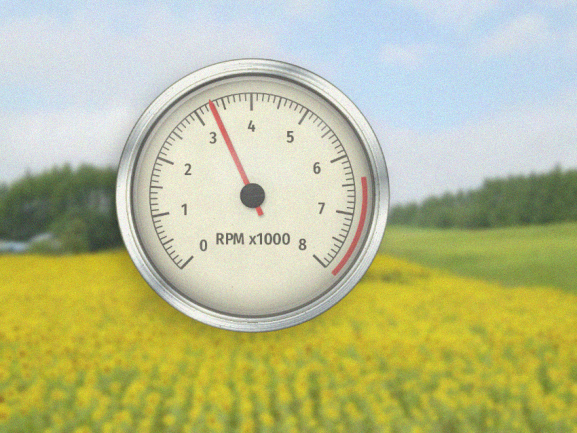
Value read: 3300
